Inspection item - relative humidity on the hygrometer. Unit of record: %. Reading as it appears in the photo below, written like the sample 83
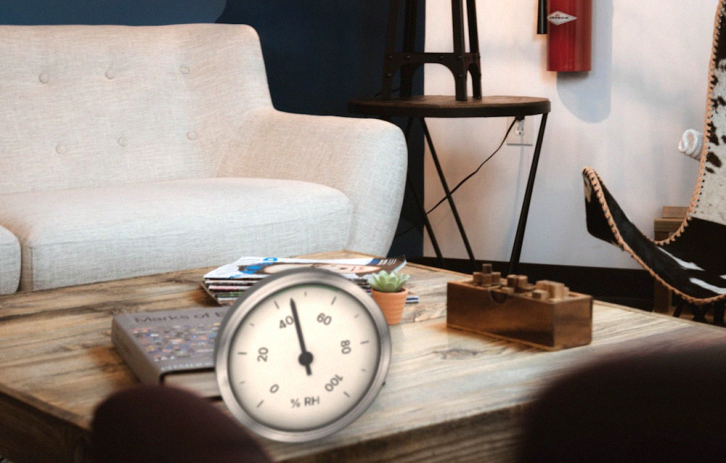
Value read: 45
